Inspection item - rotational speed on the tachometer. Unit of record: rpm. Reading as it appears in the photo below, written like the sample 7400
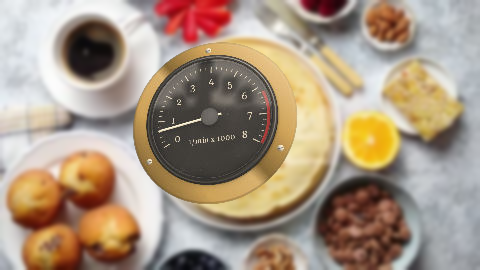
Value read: 600
